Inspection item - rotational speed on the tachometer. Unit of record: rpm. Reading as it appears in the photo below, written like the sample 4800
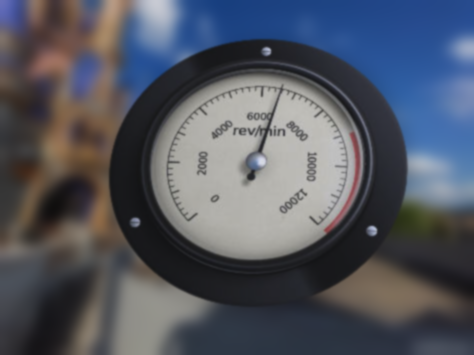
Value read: 6600
